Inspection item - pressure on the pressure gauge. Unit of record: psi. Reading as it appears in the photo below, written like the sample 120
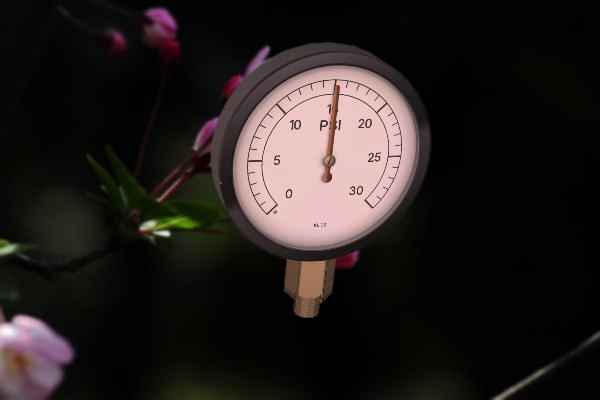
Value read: 15
